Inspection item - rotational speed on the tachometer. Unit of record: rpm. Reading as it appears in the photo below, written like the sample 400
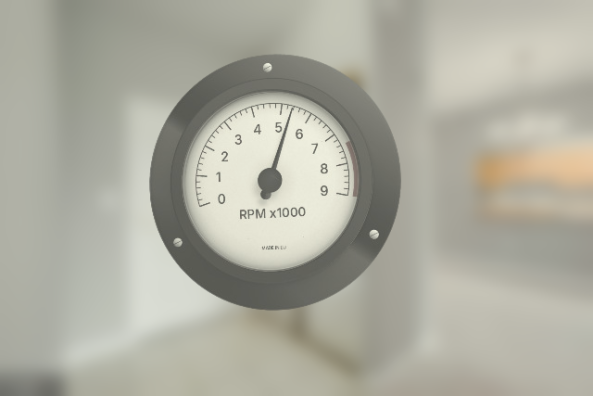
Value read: 5400
